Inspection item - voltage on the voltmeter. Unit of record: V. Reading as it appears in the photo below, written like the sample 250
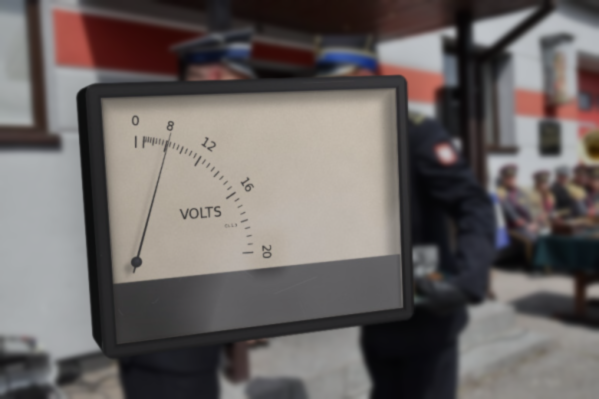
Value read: 8
